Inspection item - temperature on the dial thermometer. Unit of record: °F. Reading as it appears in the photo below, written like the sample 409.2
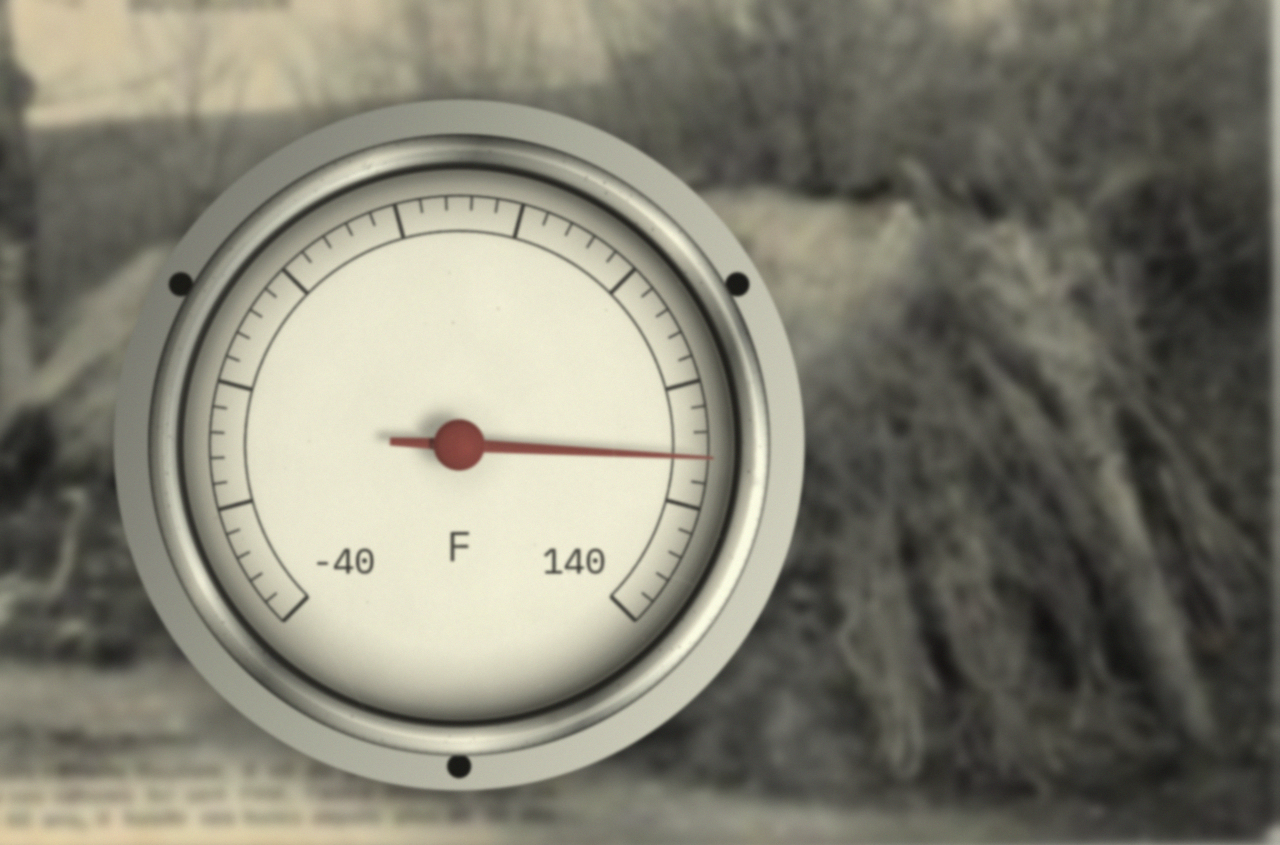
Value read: 112
